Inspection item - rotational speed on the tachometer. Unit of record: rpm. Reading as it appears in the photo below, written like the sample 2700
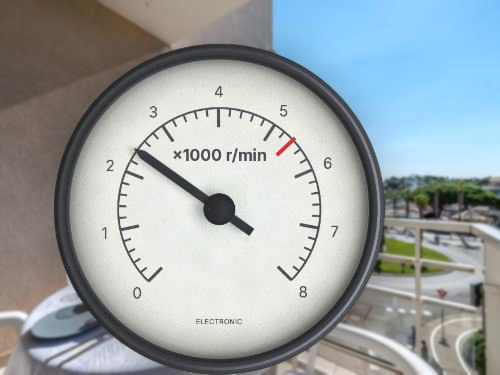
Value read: 2400
